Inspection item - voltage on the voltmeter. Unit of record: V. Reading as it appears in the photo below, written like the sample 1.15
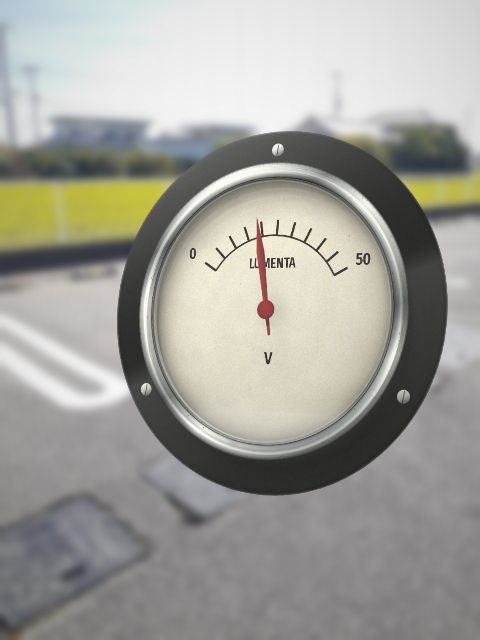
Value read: 20
